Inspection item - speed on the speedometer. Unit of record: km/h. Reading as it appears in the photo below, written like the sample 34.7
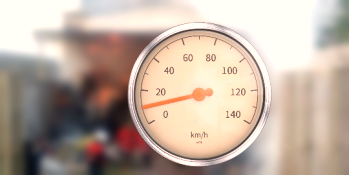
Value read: 10
